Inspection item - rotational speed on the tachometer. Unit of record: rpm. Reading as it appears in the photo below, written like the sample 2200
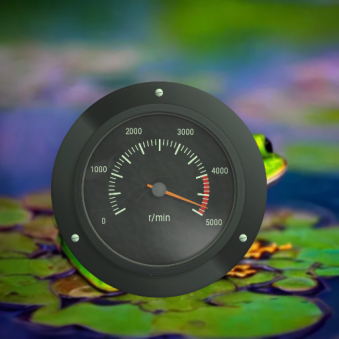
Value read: 4800
